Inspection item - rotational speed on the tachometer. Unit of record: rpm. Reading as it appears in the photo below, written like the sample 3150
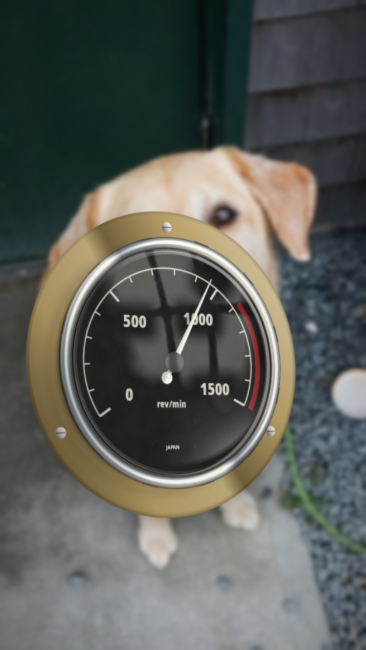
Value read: 950
